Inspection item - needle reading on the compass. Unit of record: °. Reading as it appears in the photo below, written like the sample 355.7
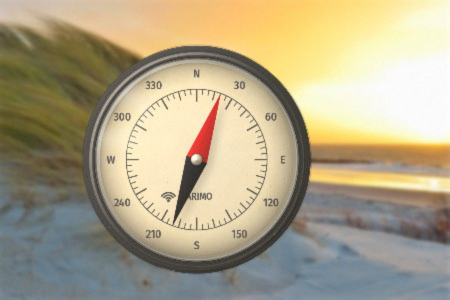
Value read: 20
